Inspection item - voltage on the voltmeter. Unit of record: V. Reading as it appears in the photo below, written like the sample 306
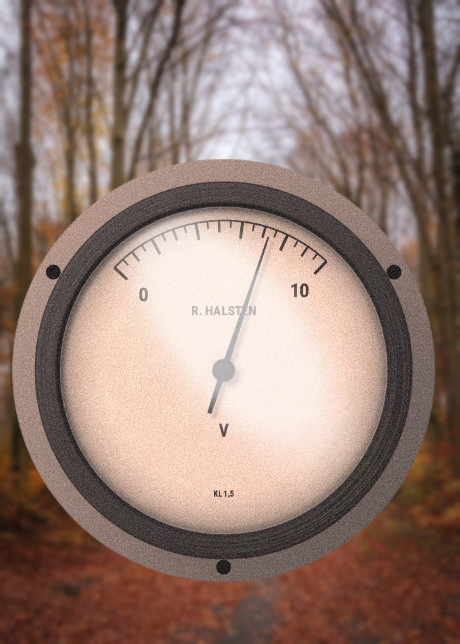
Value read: 7.25
